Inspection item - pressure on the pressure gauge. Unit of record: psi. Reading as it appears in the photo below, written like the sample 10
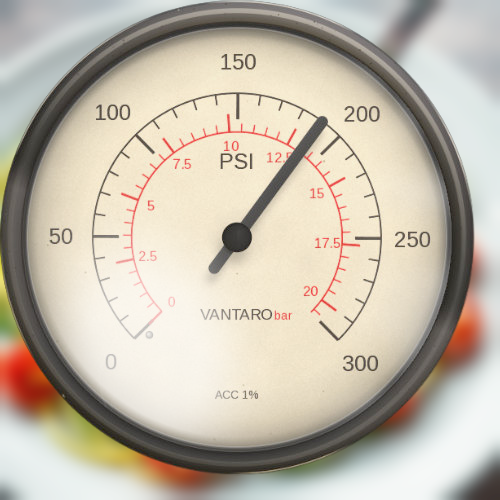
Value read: 190
